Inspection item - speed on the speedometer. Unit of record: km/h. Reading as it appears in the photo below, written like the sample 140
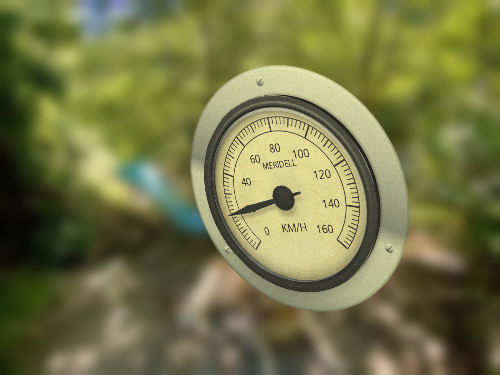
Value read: 20
